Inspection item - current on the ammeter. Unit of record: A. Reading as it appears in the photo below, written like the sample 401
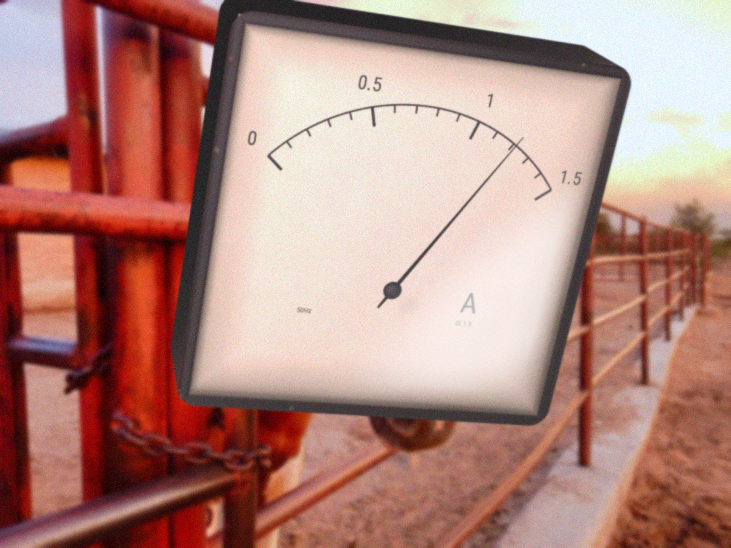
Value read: 1.2
